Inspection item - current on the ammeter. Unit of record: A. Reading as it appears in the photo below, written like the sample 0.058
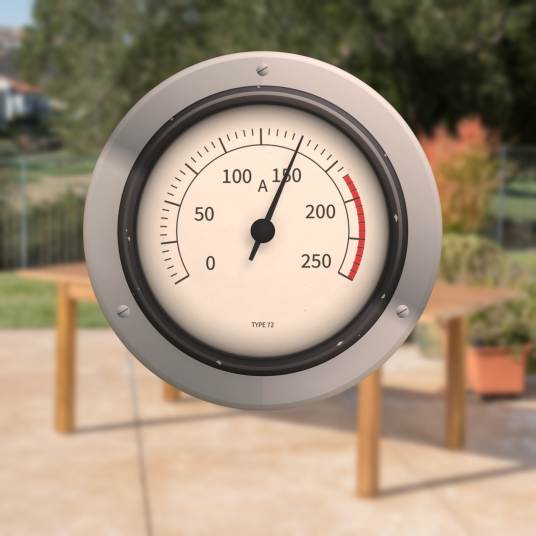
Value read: 150
